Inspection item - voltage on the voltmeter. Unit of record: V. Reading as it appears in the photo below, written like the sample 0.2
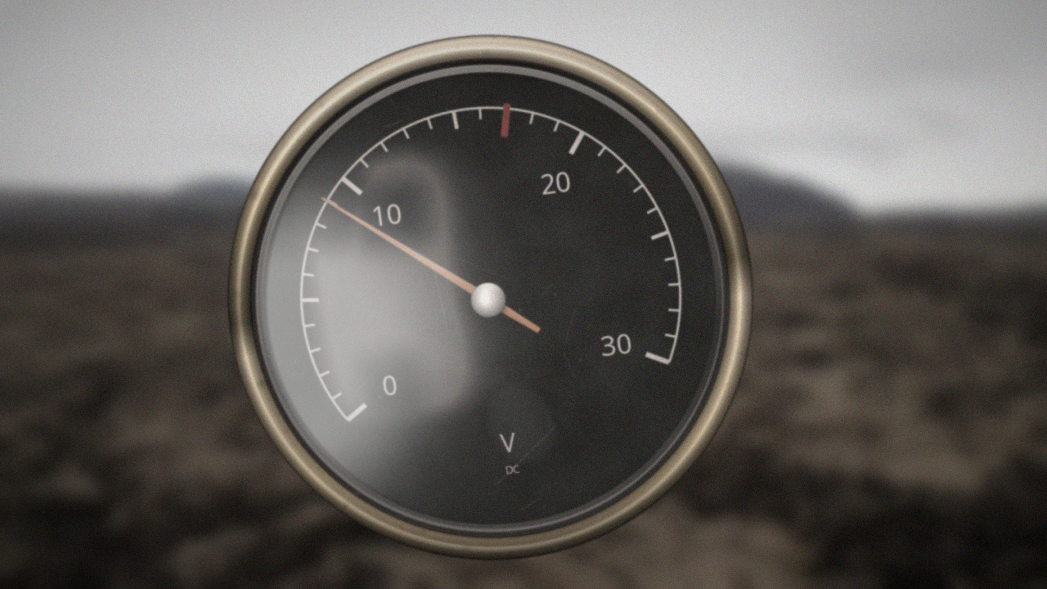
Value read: 9
